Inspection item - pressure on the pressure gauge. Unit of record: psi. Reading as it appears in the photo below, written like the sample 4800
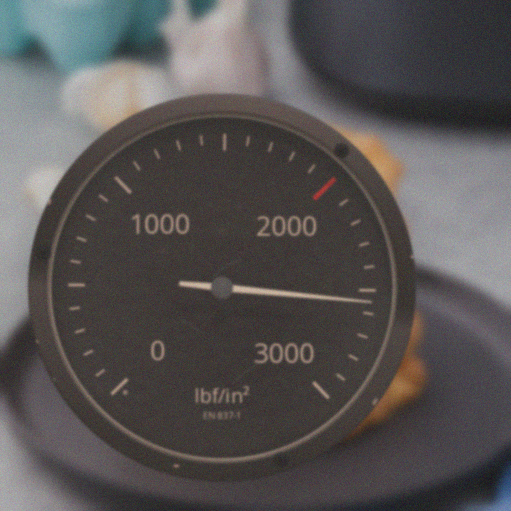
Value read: 2550
